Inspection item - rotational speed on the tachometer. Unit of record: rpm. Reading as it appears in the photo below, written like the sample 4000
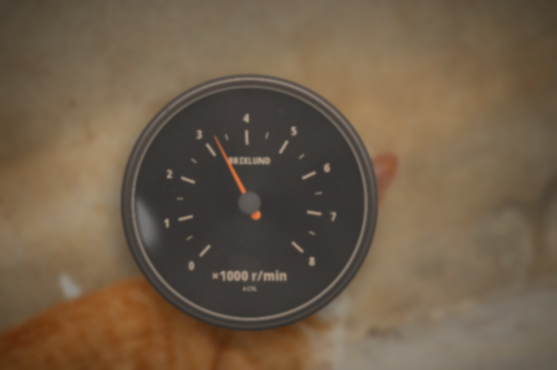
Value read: 3250
